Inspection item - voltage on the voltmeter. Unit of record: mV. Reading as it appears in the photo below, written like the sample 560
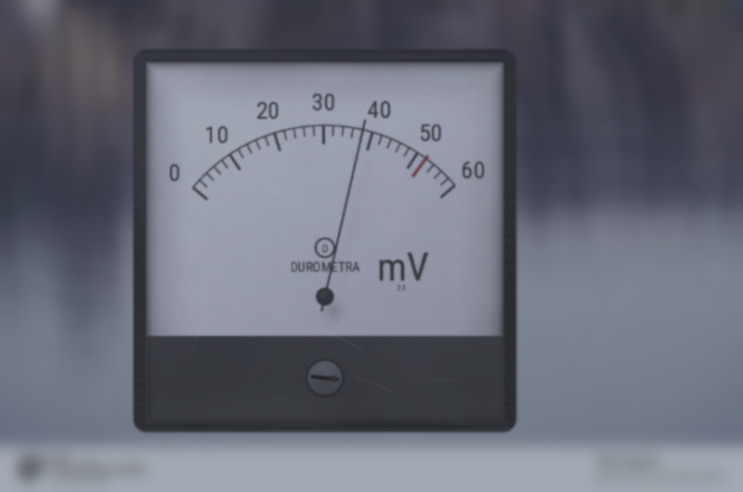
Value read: 38
